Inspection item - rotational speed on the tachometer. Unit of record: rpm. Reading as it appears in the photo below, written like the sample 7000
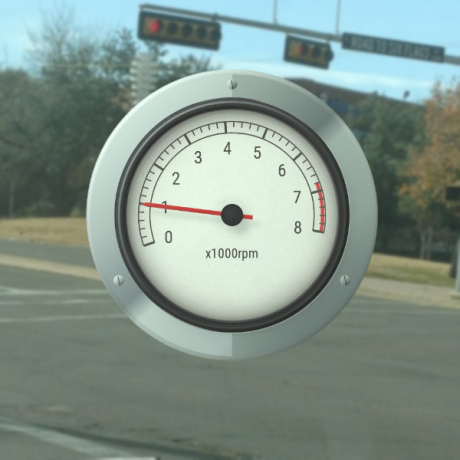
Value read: 1000
